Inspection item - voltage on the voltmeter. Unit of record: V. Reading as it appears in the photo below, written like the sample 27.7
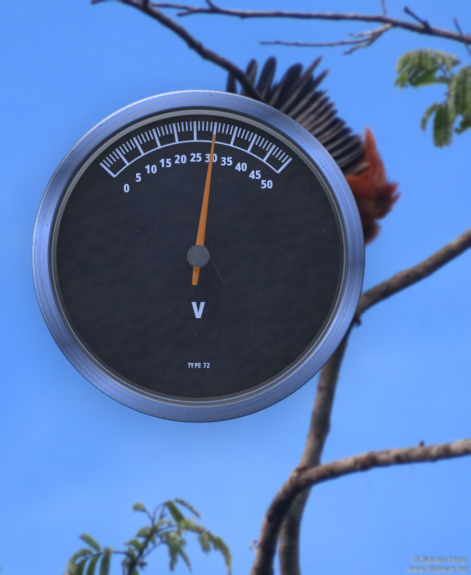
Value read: 30
